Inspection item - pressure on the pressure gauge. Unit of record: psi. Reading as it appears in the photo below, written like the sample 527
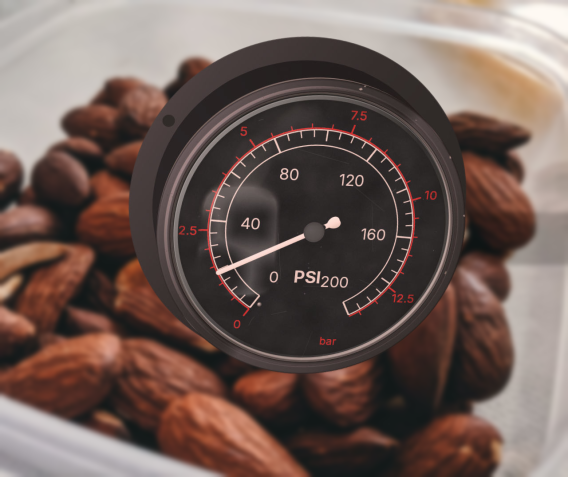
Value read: 20
